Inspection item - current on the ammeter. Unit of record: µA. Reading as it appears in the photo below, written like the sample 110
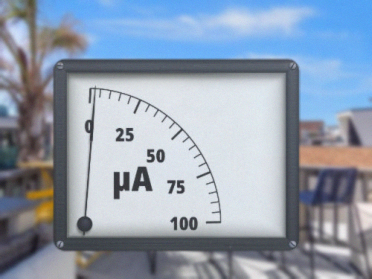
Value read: 2.5
